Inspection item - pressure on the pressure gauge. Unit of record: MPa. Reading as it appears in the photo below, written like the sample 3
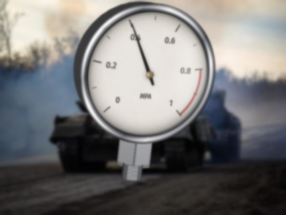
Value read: 0.4
